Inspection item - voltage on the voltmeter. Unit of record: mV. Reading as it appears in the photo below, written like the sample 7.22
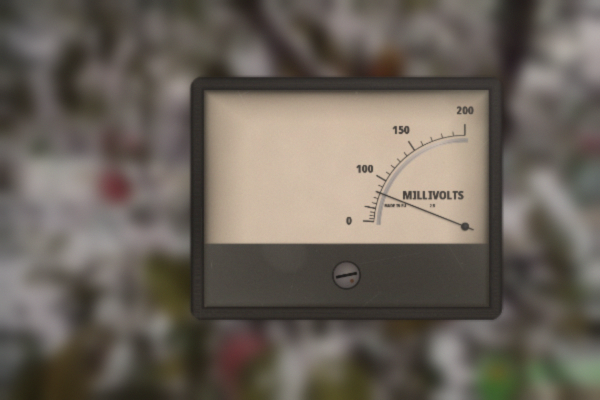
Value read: 80
